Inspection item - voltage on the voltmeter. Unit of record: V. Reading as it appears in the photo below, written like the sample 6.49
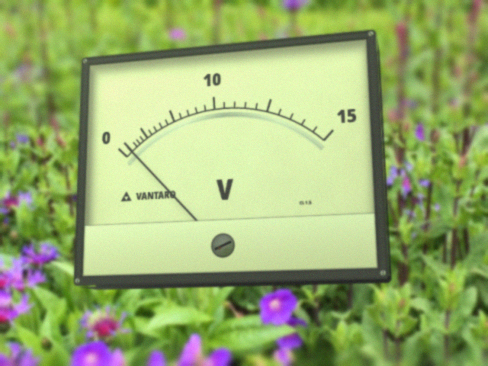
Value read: 2.5
